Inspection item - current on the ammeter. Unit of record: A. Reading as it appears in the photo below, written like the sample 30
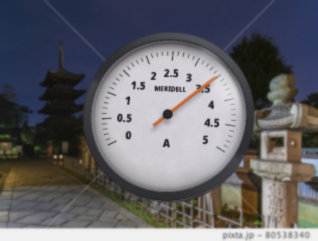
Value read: 3.5
